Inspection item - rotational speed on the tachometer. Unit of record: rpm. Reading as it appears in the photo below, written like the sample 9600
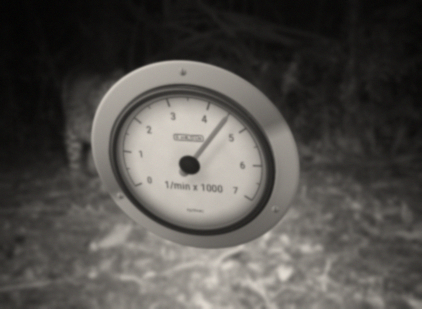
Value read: 4500
